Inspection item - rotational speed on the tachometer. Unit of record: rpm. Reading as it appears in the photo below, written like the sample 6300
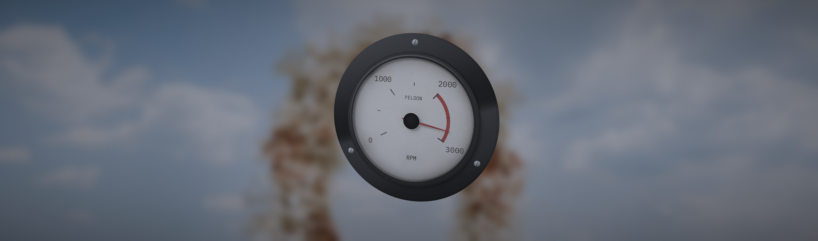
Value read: 2750
